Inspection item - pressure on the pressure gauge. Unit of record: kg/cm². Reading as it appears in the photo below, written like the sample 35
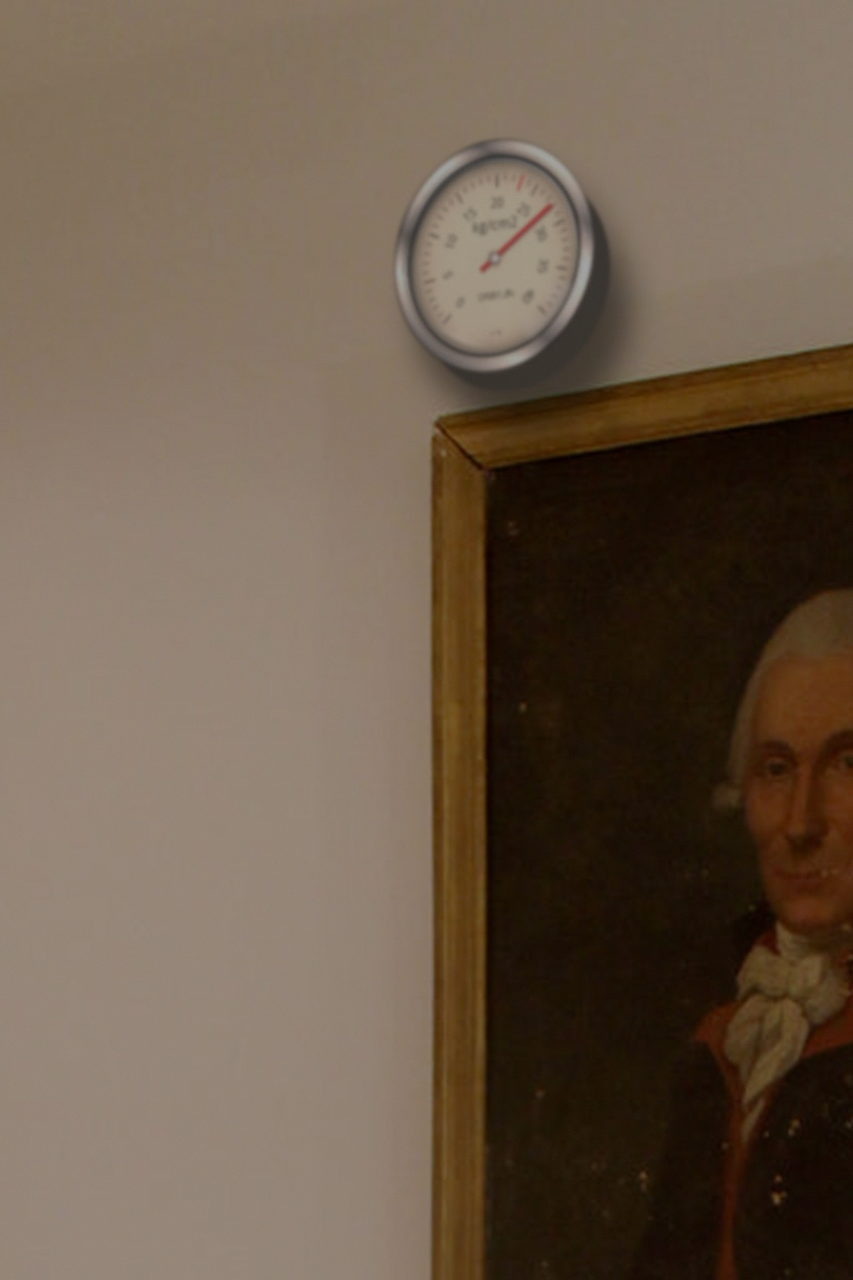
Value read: 28
